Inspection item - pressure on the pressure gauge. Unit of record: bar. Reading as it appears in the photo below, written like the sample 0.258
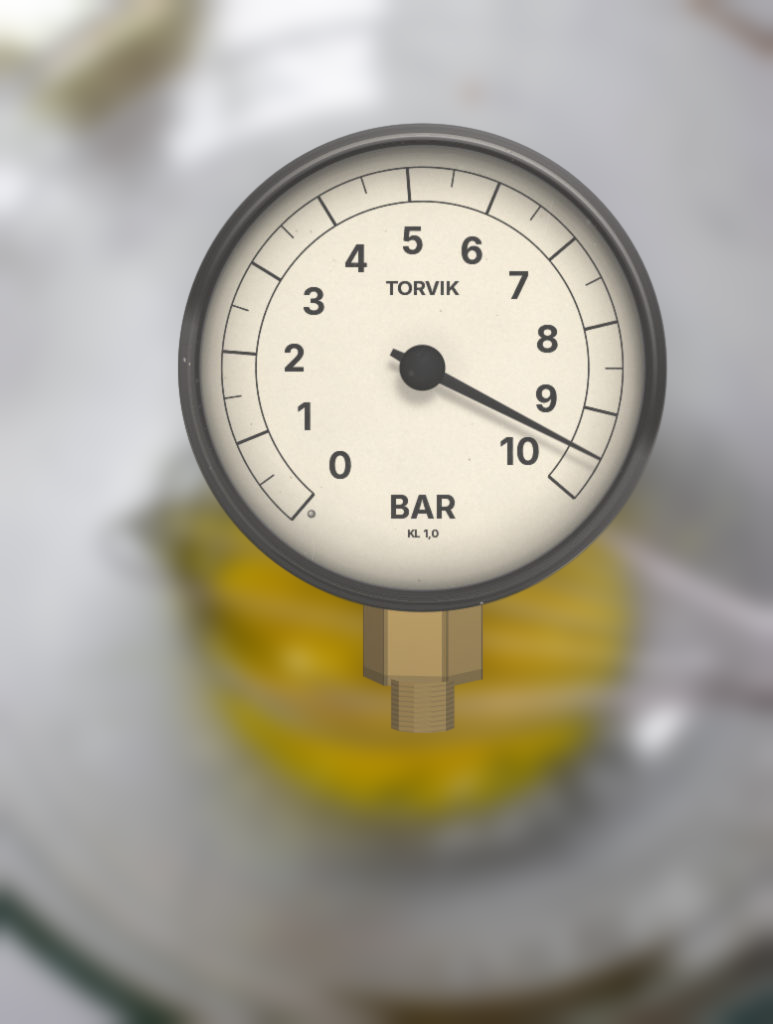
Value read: 9.5
